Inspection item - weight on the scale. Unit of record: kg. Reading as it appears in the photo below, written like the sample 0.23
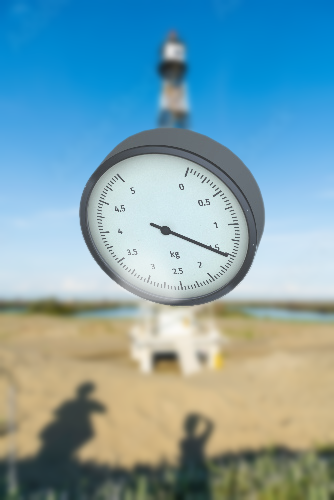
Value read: 1.5
